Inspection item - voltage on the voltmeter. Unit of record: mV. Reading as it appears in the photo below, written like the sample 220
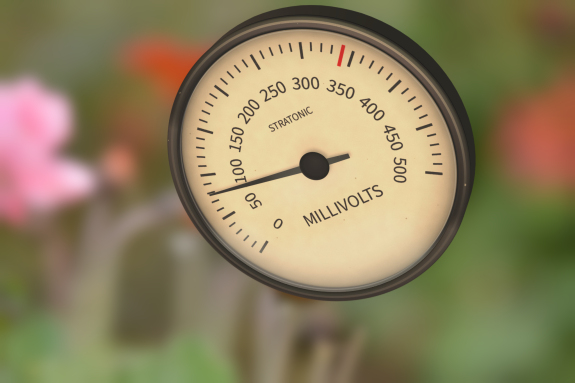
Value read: 80
